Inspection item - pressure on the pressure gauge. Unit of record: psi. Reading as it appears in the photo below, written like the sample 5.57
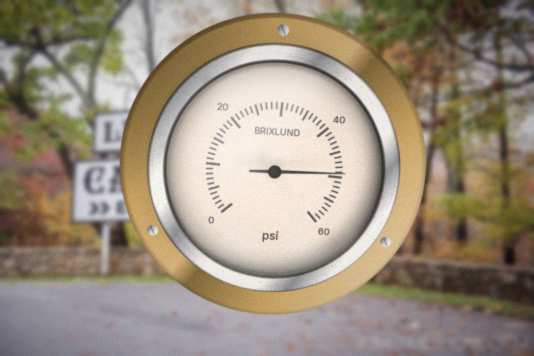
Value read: 49
